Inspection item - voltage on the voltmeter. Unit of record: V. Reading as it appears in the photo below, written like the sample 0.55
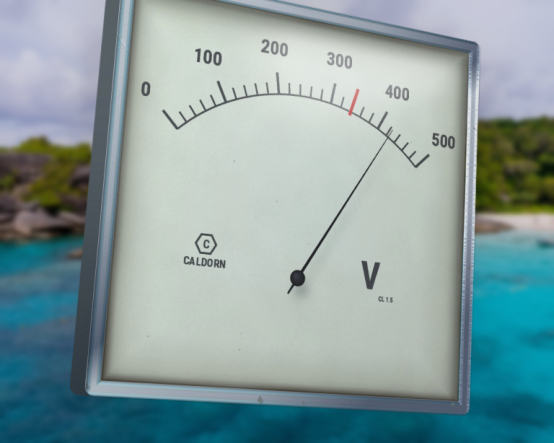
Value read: 420
